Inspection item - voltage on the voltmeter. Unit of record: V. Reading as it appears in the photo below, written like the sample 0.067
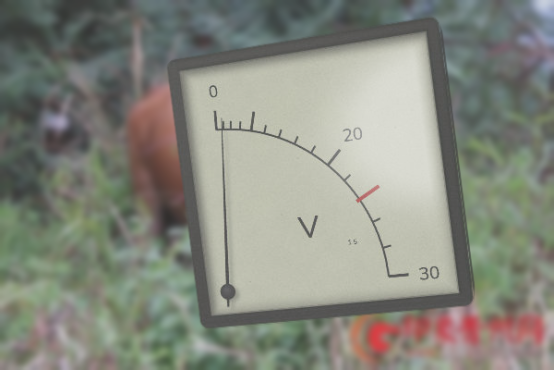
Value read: 4
